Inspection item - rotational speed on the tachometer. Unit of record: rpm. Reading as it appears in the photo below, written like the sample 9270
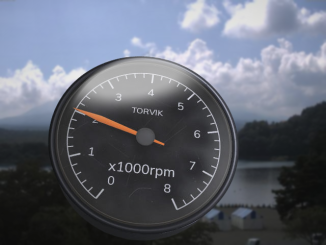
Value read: 2000
